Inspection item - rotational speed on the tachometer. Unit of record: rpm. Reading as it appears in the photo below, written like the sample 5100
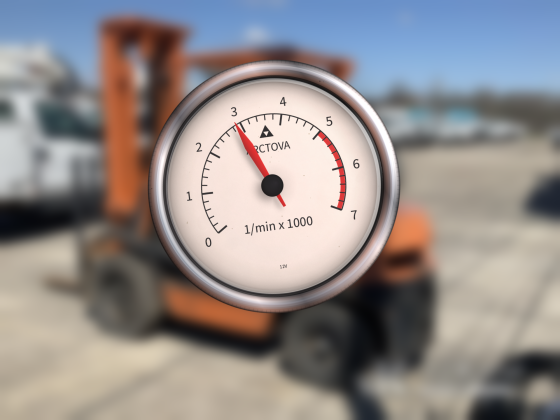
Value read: 2900
